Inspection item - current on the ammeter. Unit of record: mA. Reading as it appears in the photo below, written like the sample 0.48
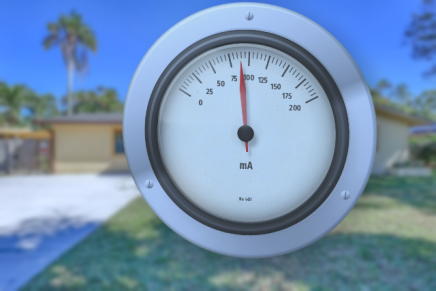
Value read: 90
